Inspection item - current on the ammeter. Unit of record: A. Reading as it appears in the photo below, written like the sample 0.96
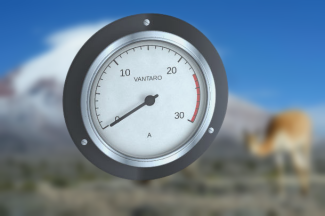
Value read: 0
